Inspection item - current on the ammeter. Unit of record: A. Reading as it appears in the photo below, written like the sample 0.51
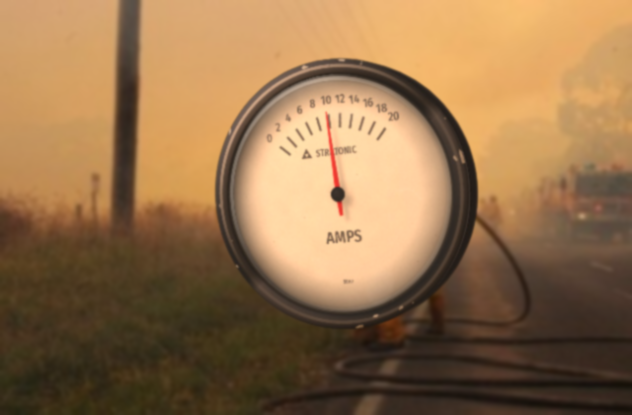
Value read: 10
